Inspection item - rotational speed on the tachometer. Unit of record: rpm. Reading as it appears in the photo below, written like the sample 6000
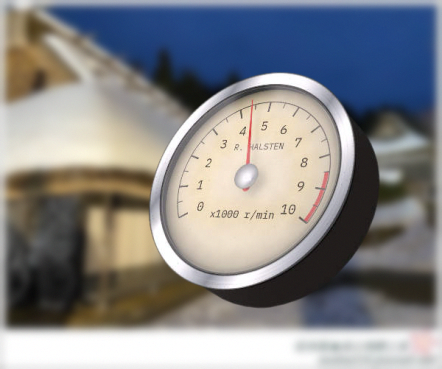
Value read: 4500
